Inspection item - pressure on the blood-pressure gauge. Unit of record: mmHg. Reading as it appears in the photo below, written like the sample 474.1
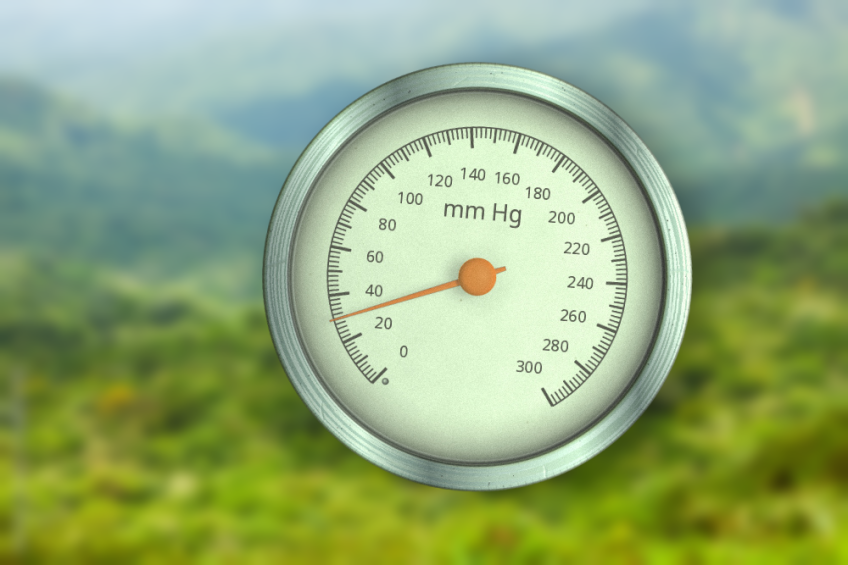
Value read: 30
